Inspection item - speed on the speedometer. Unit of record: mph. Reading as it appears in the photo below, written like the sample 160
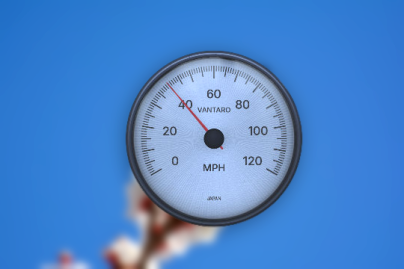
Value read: 40
